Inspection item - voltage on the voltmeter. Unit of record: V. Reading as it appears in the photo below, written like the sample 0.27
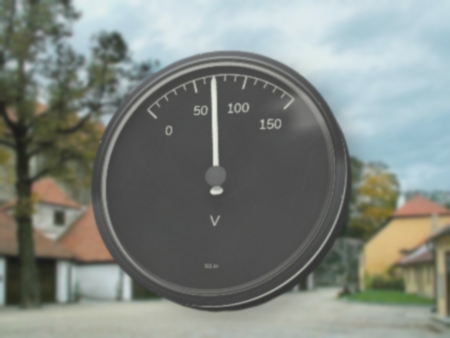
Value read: 70
